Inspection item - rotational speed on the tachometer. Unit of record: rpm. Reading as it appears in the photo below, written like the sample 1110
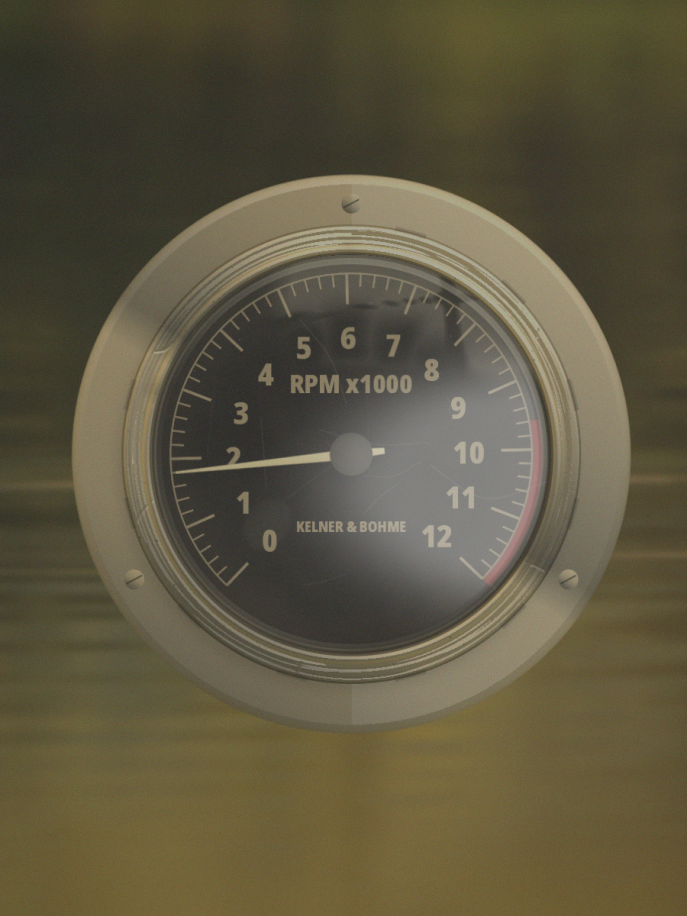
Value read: 1800
